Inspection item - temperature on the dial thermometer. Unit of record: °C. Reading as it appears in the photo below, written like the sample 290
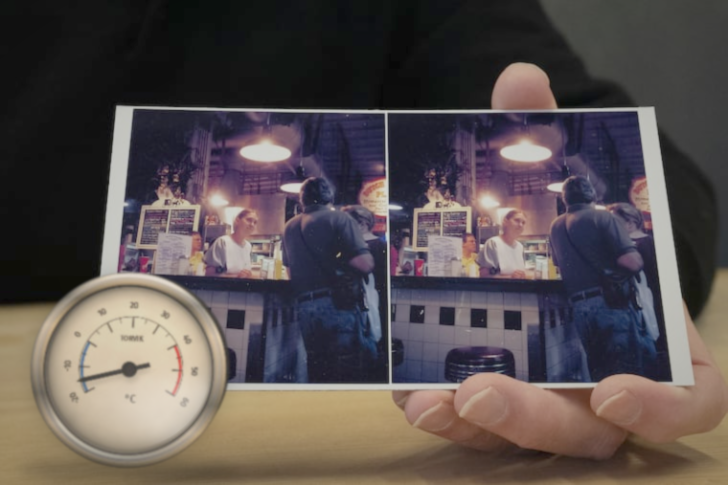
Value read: -15
